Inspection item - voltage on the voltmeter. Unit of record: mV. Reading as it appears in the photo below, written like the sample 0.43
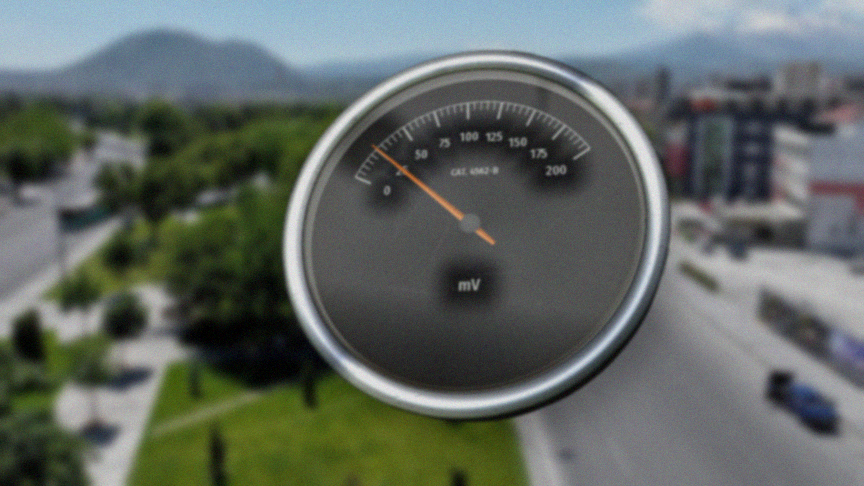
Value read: 25
